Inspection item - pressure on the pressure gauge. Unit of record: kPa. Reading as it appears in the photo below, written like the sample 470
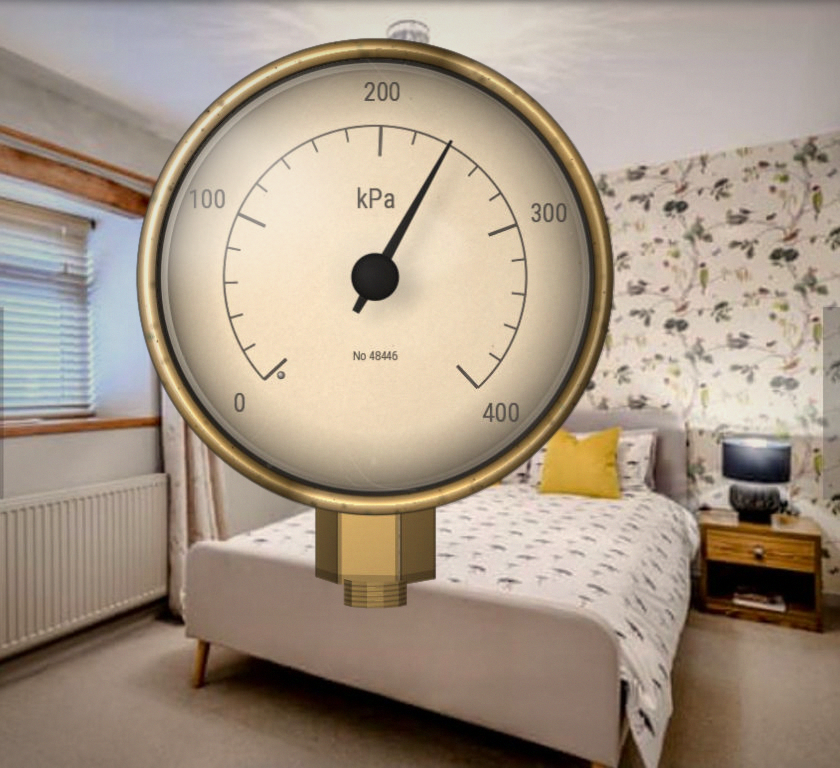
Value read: 240
